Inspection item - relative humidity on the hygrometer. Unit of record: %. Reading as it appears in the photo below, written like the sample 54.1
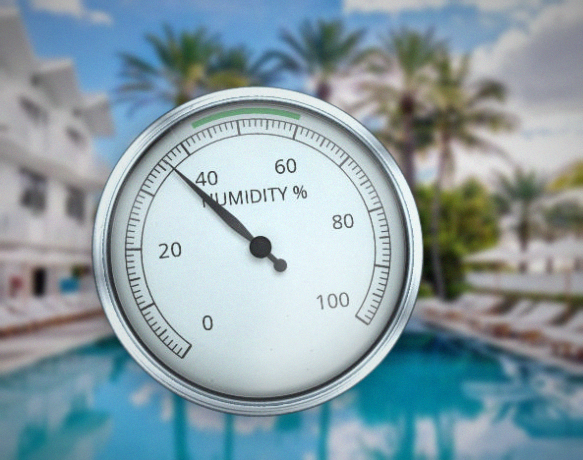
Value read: 36
